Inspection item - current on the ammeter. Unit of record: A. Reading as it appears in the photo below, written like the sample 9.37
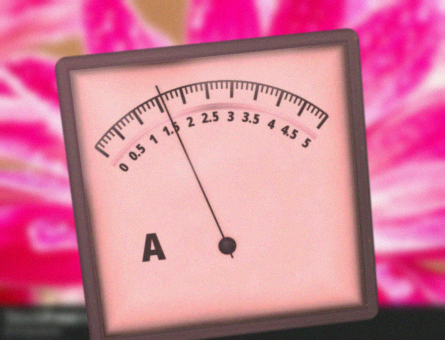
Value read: 1.6
